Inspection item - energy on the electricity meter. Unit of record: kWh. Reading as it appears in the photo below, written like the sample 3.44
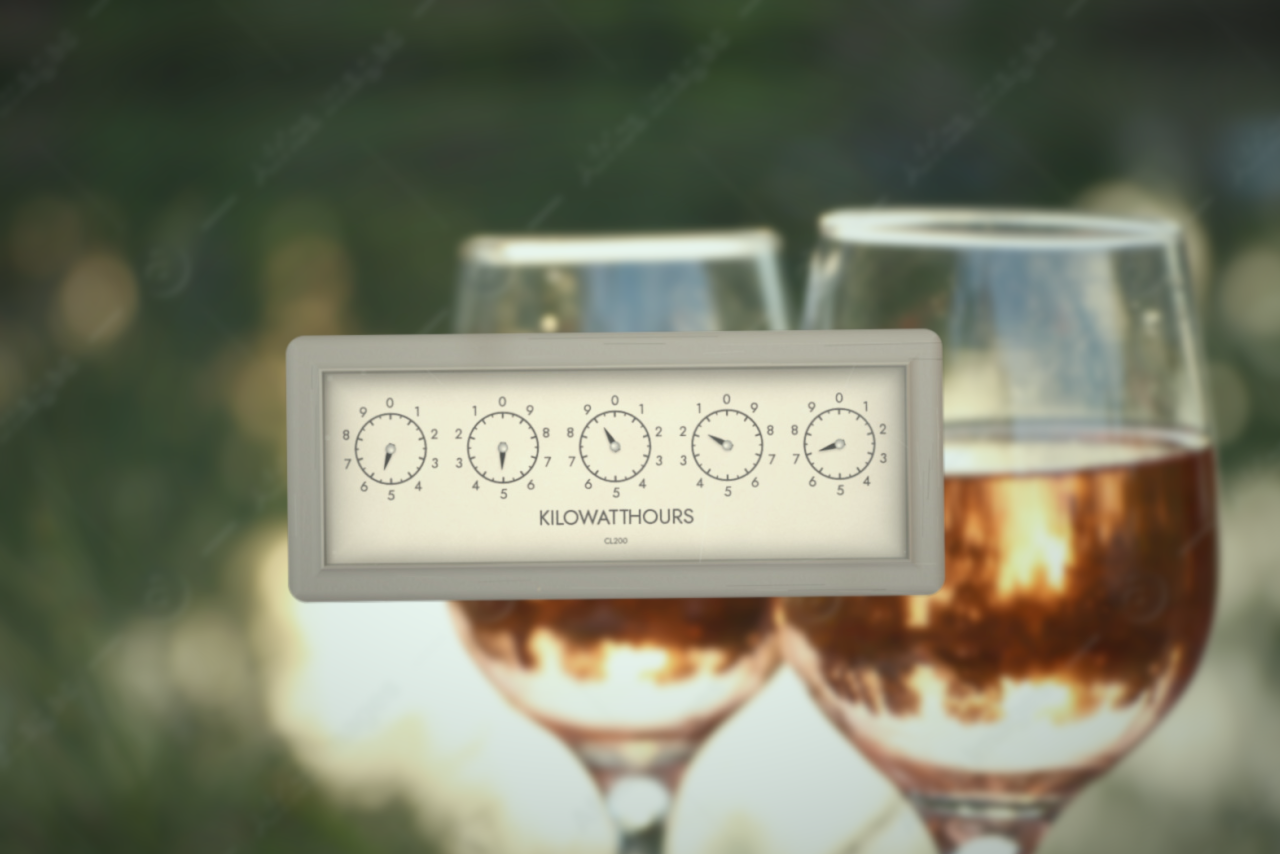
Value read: 54917
